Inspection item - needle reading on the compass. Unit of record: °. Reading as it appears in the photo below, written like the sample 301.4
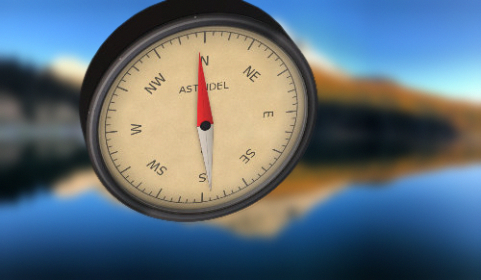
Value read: 355
